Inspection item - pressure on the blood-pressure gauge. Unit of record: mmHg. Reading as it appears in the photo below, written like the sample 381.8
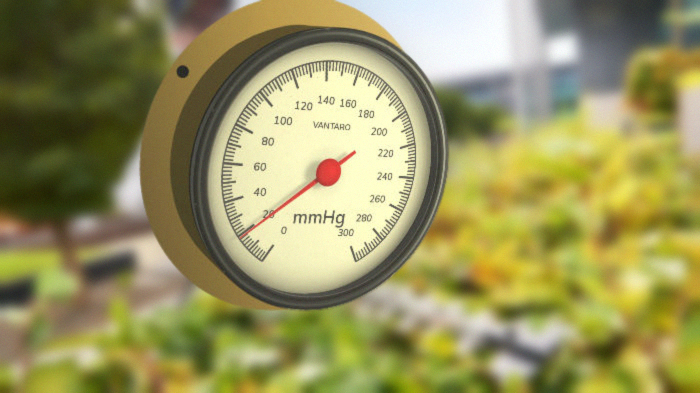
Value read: 20
